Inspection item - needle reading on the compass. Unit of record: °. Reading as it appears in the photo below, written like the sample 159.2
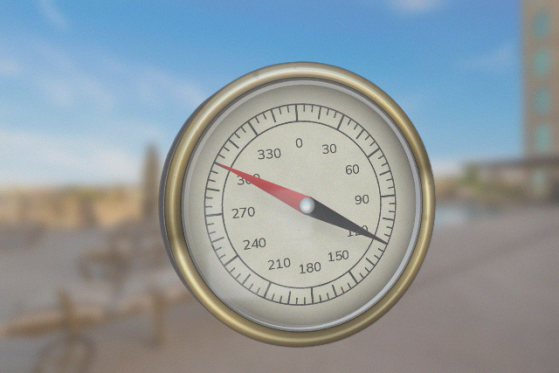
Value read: 300
